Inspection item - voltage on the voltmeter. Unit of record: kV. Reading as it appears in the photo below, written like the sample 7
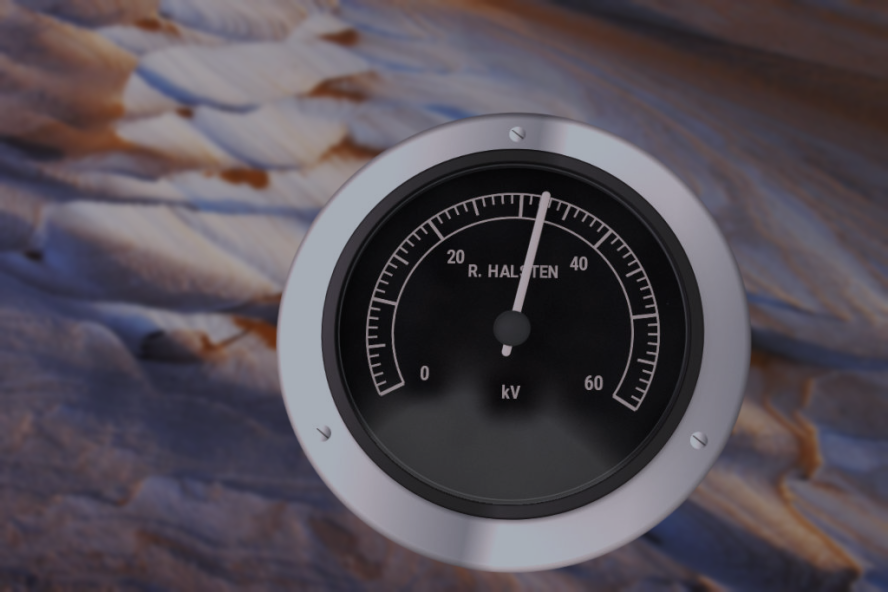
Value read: 32.5
